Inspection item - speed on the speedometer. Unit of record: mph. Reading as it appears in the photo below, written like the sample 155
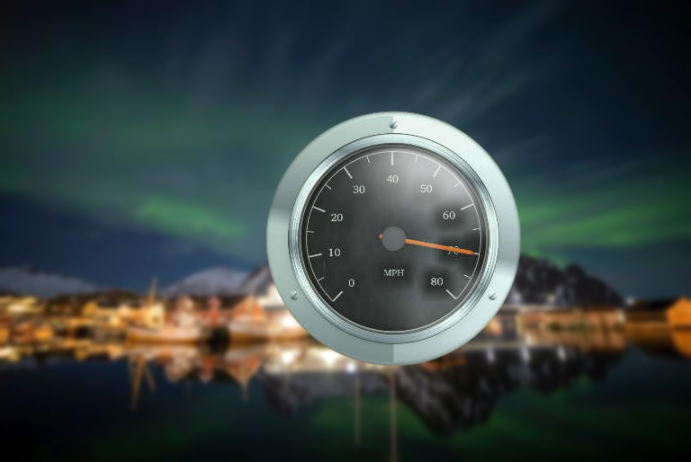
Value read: 70
